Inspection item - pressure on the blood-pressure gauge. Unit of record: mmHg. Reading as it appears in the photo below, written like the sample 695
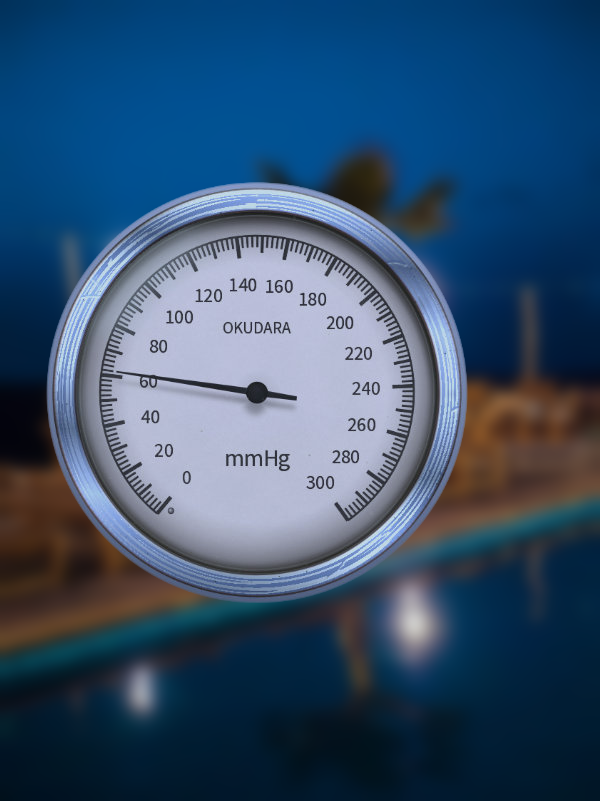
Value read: 62
